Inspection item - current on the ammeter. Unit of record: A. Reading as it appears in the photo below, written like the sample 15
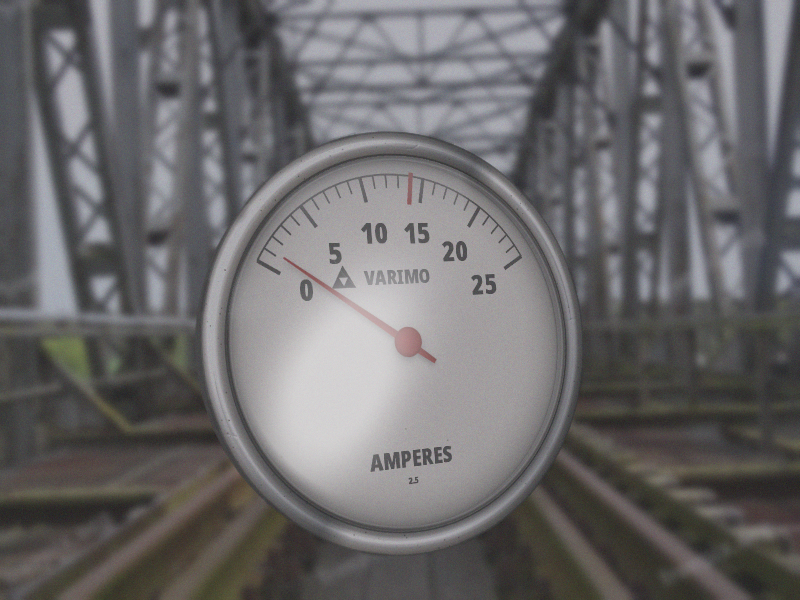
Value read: 1
